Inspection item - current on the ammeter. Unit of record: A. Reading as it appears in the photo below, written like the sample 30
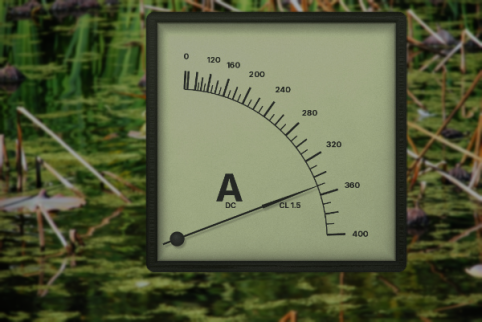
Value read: 350
